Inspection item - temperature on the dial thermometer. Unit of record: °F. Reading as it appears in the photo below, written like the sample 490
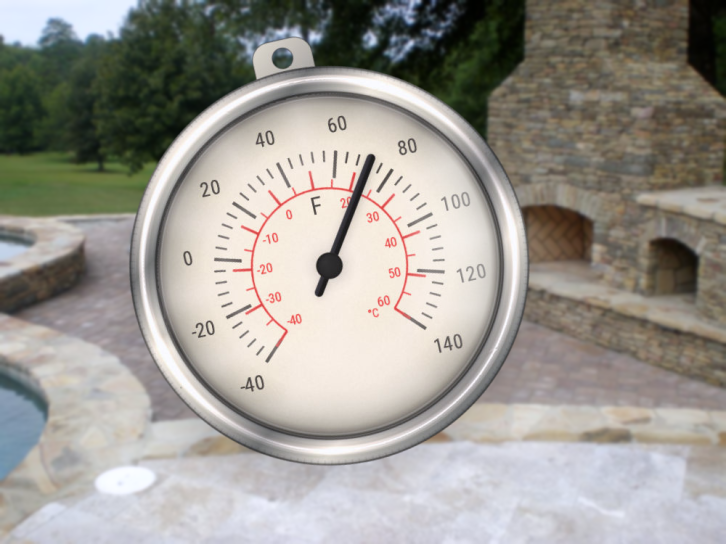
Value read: 72
